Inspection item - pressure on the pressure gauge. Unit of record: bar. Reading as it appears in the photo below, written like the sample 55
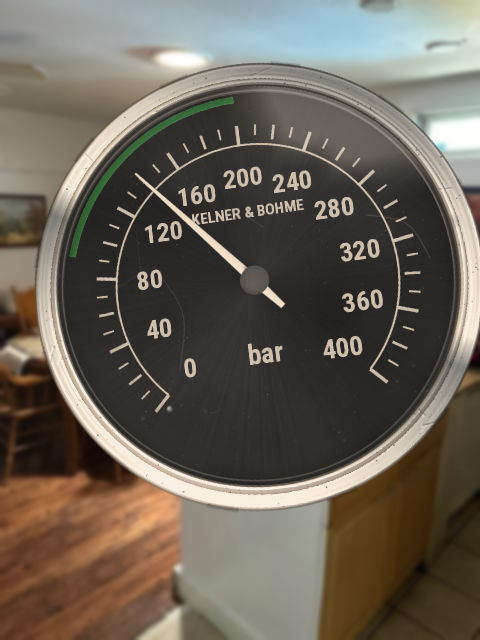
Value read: 140
